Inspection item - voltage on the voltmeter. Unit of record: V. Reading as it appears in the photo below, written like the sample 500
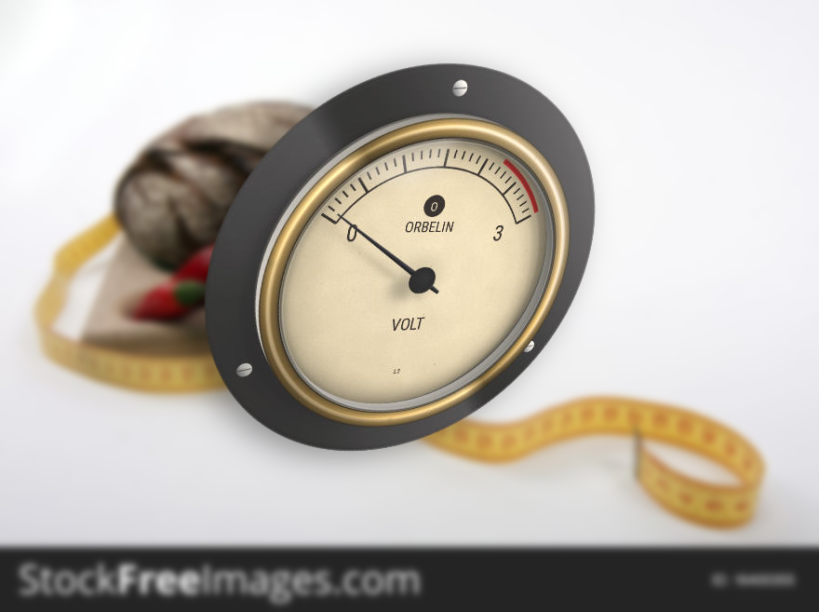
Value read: 0.1
